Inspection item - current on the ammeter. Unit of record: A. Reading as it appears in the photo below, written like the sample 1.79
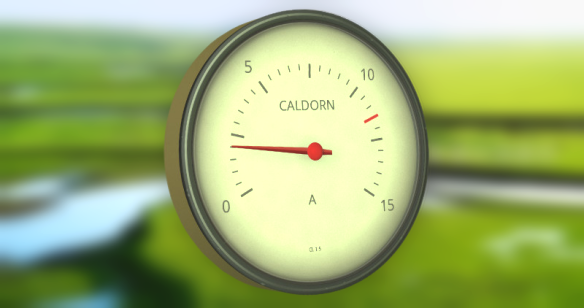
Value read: 2
